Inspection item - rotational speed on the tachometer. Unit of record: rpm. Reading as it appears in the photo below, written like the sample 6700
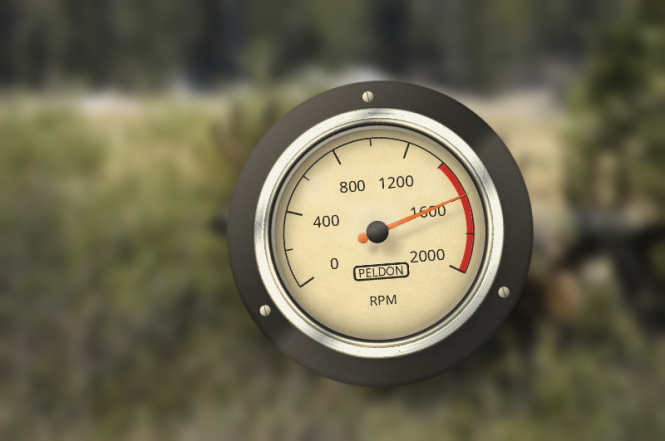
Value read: 1600
